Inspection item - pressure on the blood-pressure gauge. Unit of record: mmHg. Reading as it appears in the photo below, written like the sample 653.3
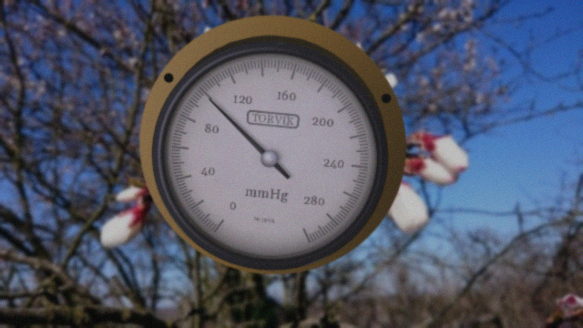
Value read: 100
